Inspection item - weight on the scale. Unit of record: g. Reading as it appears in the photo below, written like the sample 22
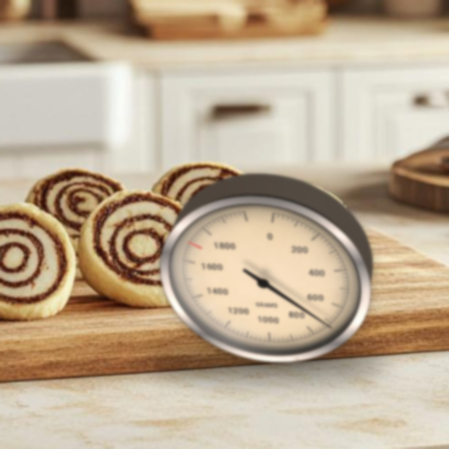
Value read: 700
